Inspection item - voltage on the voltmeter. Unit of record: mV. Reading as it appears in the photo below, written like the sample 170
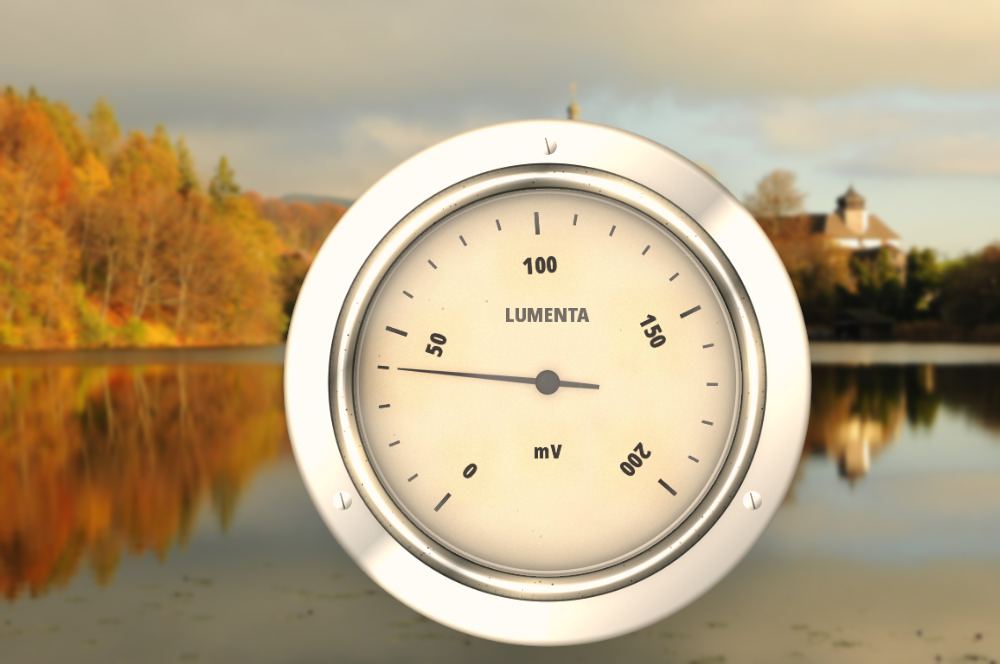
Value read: 40
